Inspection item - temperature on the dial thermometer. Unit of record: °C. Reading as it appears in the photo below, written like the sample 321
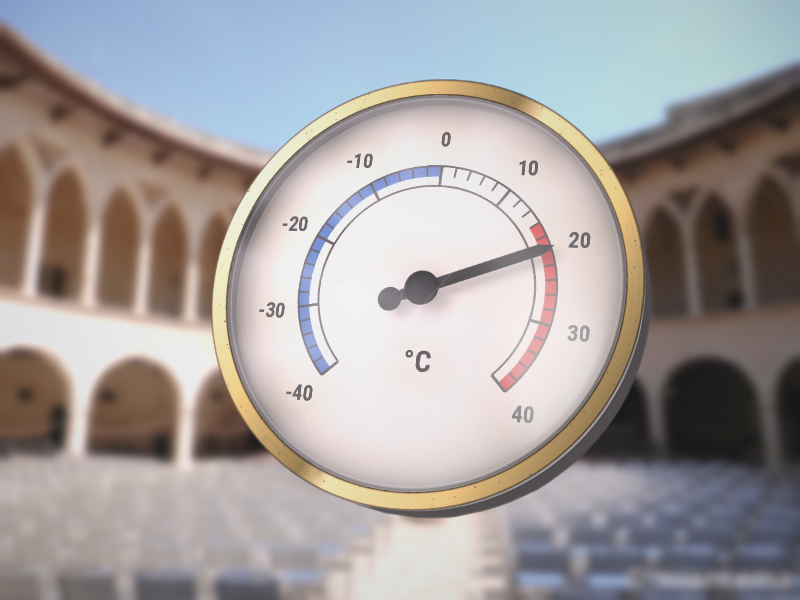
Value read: 20
